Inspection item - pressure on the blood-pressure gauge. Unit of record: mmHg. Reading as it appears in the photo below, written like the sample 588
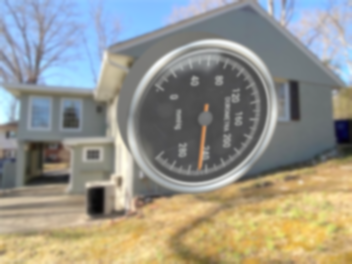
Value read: 250
